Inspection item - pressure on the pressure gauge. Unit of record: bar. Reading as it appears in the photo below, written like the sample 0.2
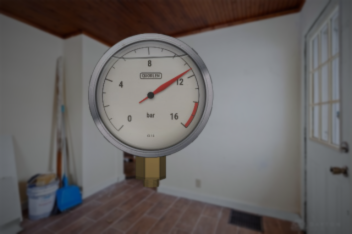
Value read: 11.5
